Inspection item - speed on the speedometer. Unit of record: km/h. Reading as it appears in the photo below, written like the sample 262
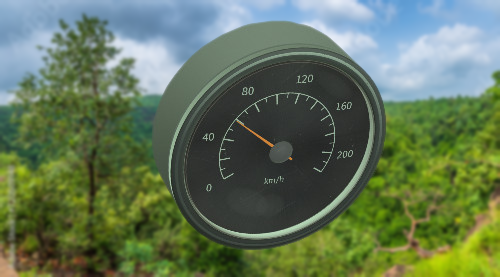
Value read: 60
